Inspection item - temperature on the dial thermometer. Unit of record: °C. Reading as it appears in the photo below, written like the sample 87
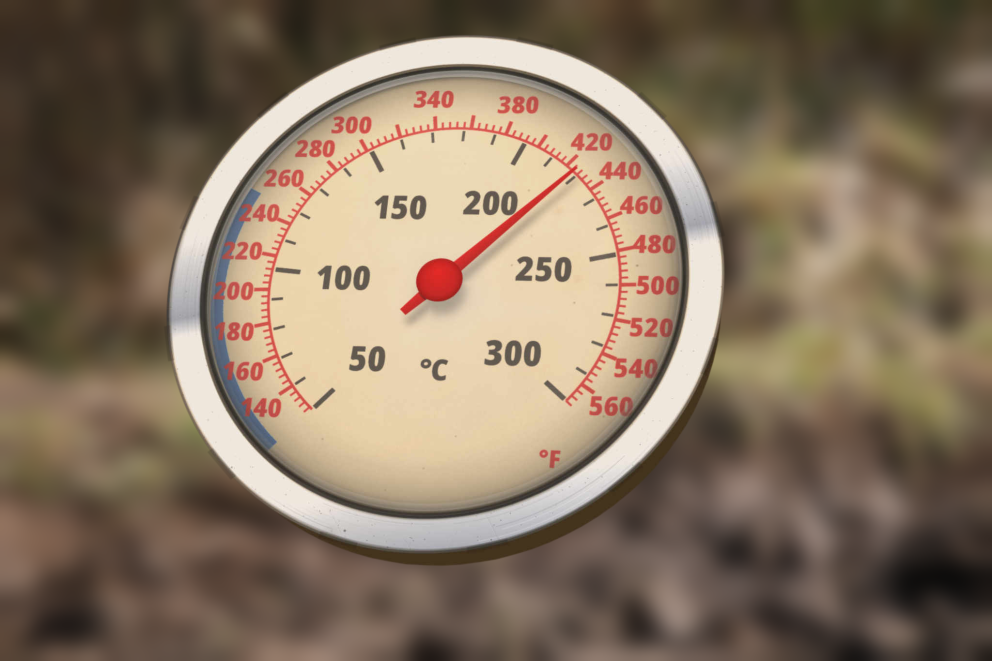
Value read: 220
